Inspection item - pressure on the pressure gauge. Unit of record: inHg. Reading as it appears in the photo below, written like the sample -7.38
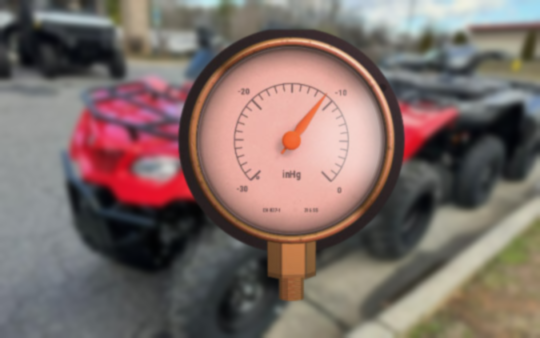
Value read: -11
